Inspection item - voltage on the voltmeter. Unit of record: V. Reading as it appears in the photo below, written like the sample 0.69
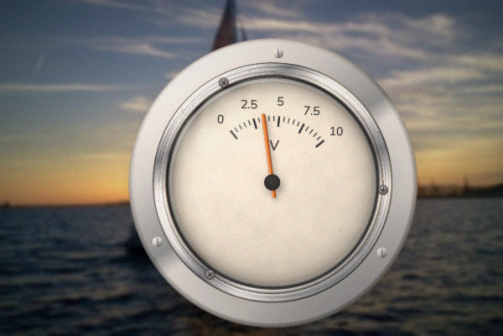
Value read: 3.5
